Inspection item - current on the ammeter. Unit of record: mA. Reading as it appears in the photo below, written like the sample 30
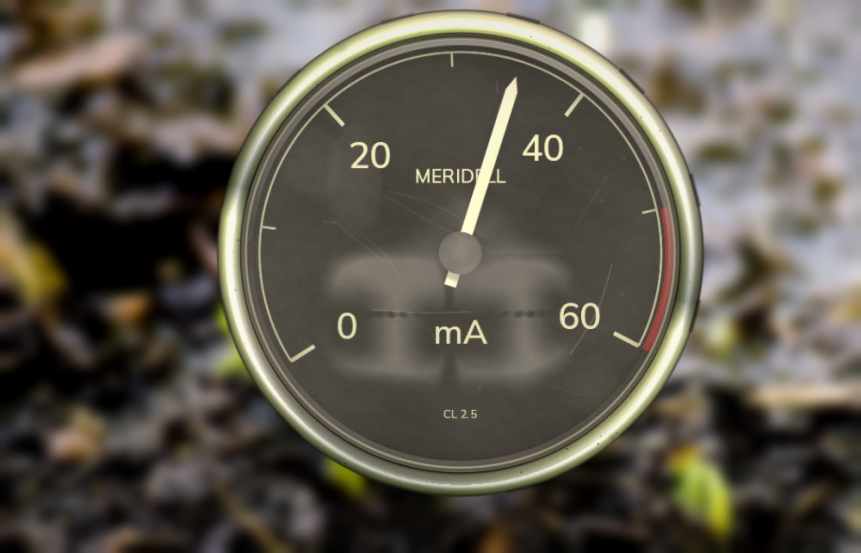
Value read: 35
